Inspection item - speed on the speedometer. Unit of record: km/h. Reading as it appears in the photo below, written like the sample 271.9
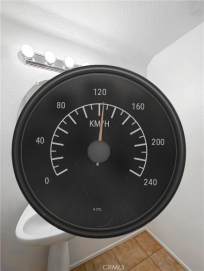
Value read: 125
